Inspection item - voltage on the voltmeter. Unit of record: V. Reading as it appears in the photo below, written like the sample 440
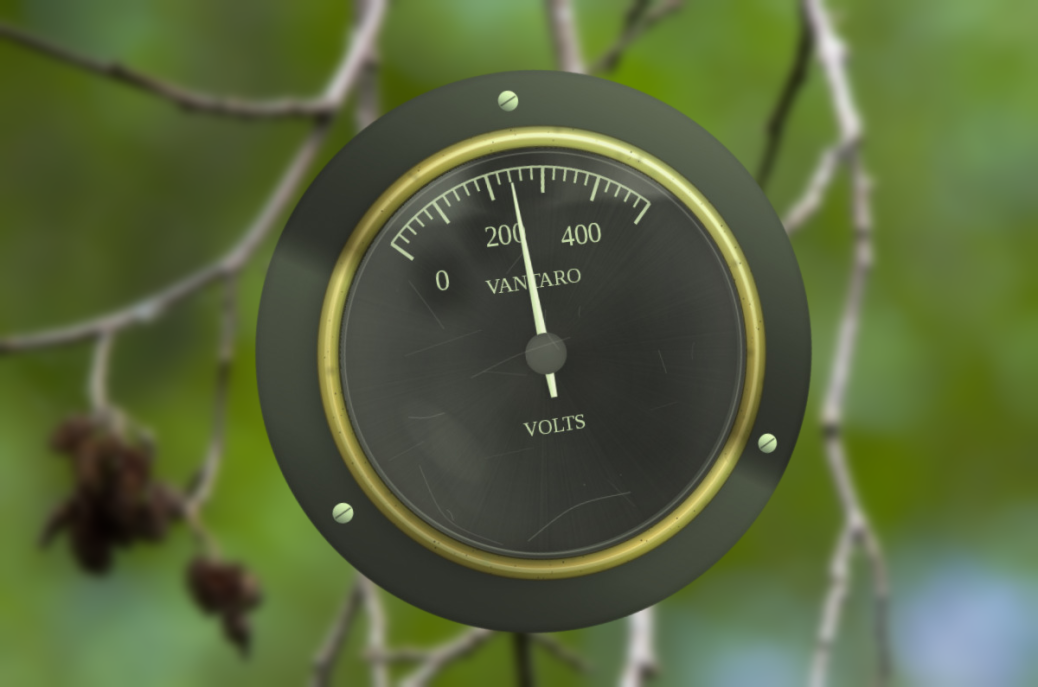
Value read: 240
